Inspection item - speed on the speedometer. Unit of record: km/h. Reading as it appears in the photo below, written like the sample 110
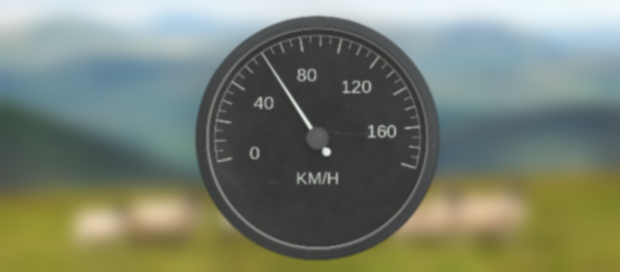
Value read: 60
